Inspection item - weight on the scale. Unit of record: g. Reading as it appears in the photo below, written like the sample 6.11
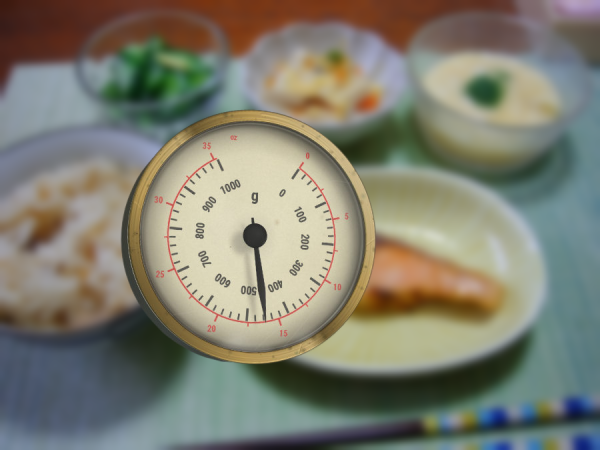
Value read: 460
